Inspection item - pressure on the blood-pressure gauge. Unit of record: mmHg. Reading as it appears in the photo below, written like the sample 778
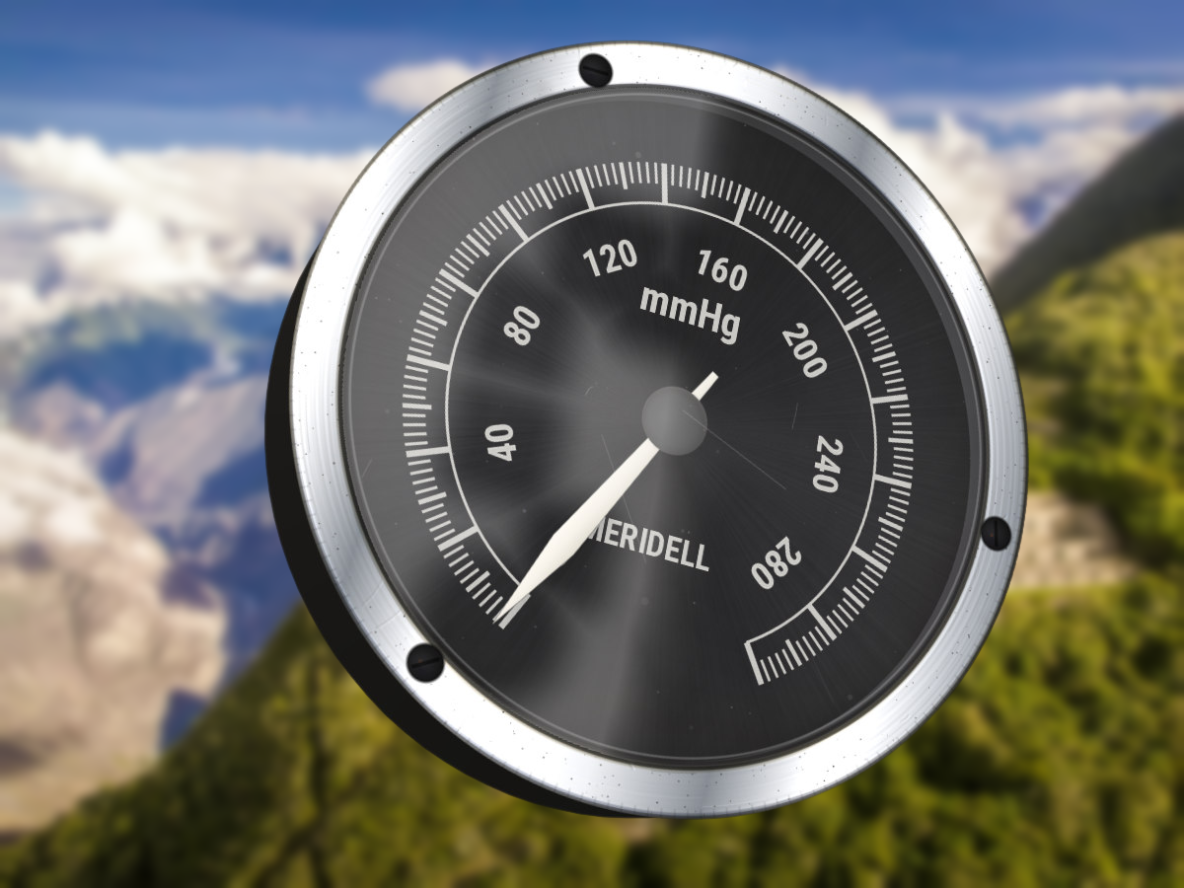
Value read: 2
